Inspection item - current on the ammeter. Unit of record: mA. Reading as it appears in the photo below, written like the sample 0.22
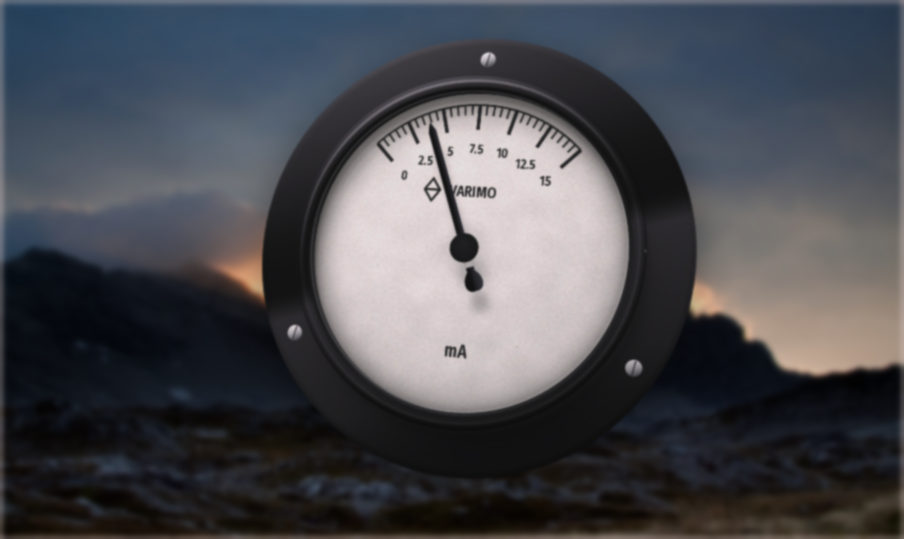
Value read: 4
